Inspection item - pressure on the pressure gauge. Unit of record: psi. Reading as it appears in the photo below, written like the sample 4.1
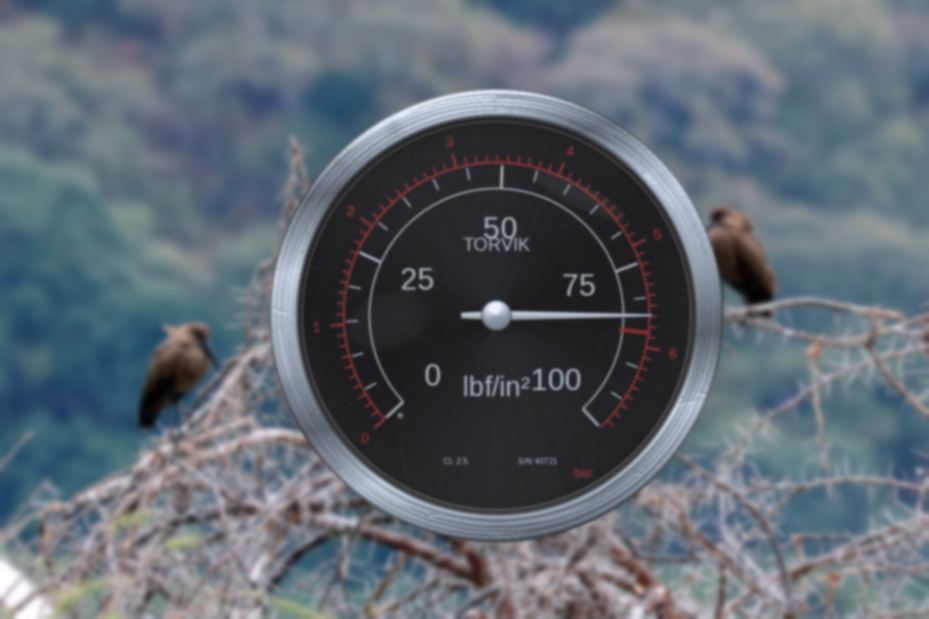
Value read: 82.5
